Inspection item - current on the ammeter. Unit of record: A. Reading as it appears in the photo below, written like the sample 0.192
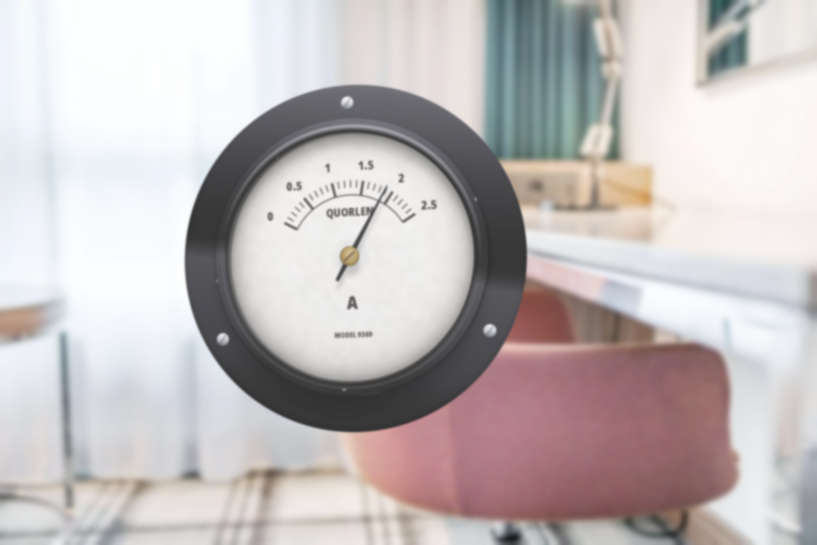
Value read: 1.9
